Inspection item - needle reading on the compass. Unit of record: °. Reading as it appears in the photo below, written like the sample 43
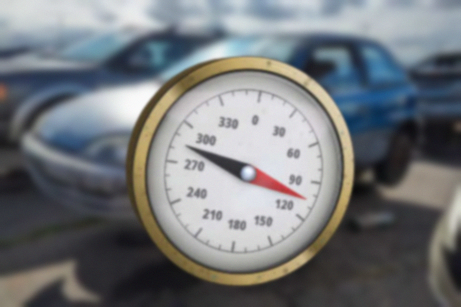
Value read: 105
